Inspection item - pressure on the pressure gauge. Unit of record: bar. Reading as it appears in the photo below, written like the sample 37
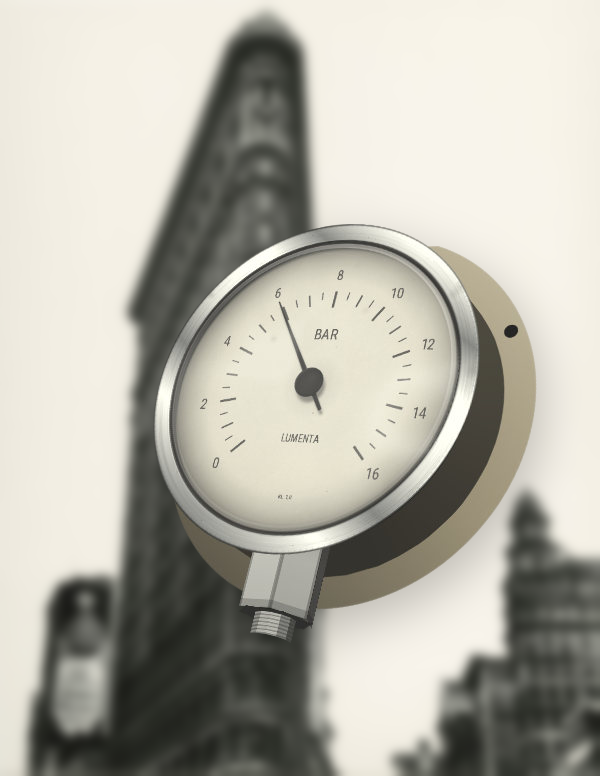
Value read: 6
